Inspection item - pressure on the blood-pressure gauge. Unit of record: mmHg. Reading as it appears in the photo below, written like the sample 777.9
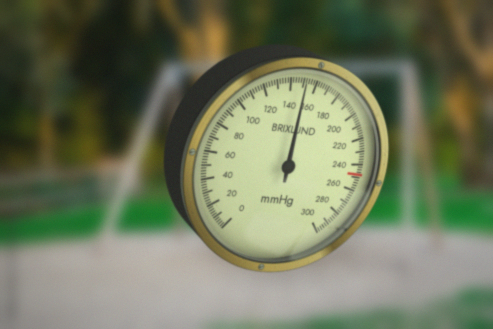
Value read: 150
